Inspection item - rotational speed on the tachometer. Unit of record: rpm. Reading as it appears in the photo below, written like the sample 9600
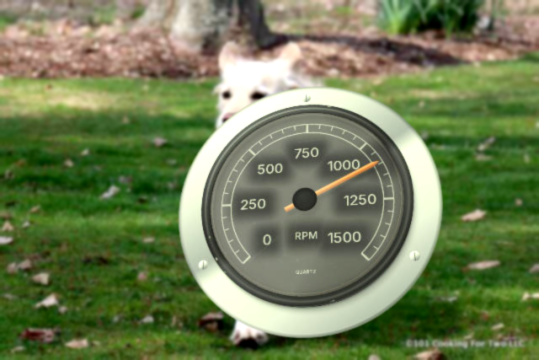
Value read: 1100
